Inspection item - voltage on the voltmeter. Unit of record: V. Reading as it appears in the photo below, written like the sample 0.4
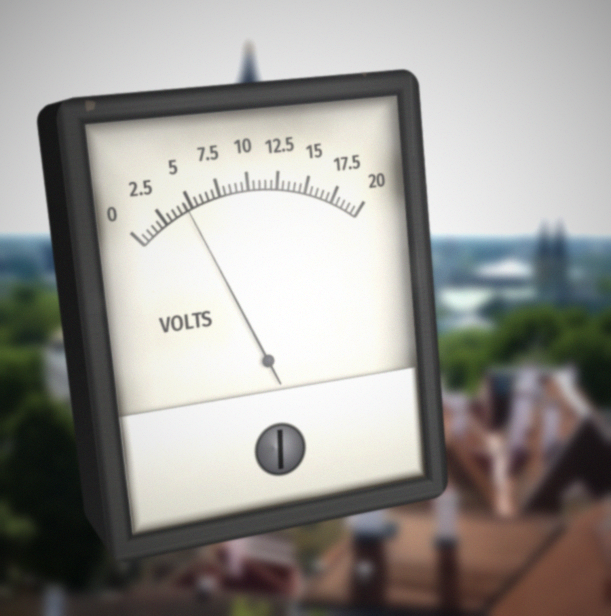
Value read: 4.5
